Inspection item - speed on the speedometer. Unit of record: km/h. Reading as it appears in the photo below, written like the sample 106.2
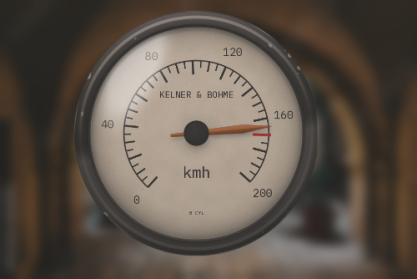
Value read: 165
